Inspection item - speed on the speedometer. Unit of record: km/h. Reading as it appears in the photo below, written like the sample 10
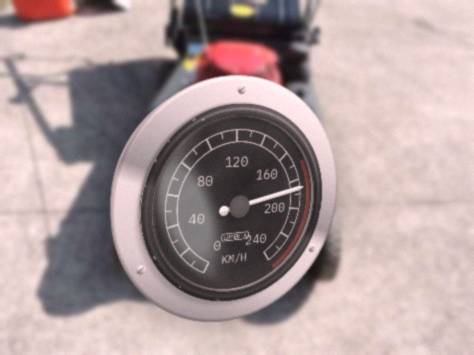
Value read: 185
